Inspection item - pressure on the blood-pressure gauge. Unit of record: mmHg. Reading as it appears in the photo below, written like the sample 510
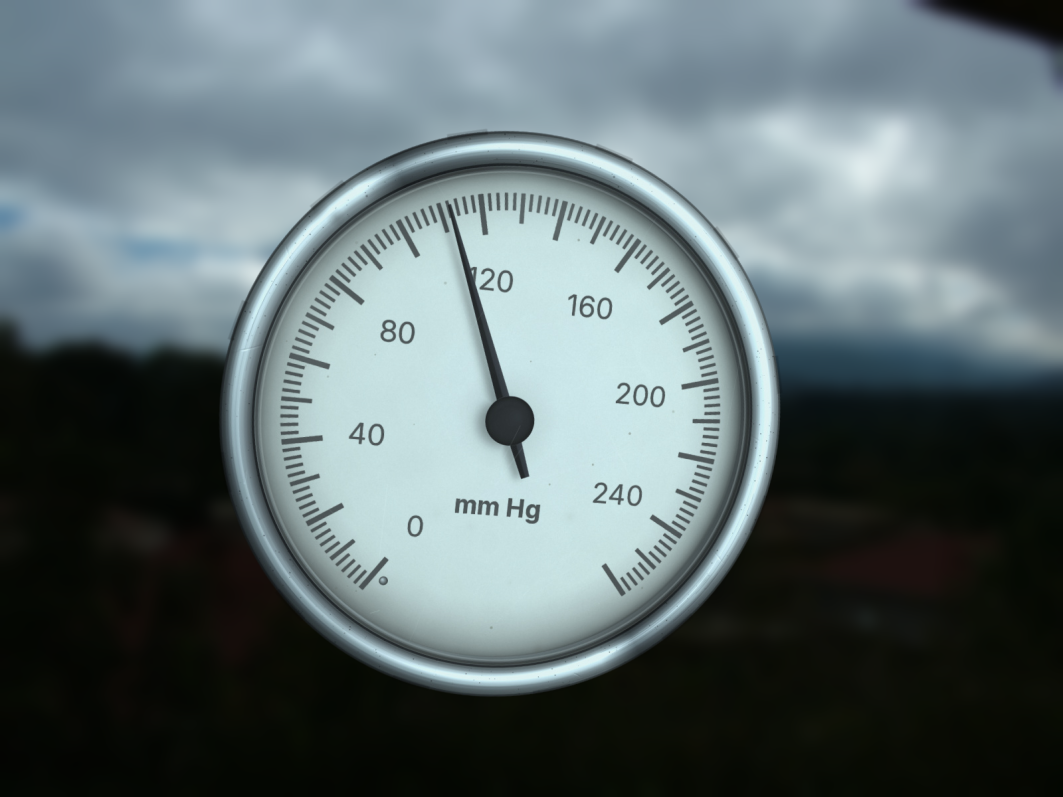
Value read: 112
